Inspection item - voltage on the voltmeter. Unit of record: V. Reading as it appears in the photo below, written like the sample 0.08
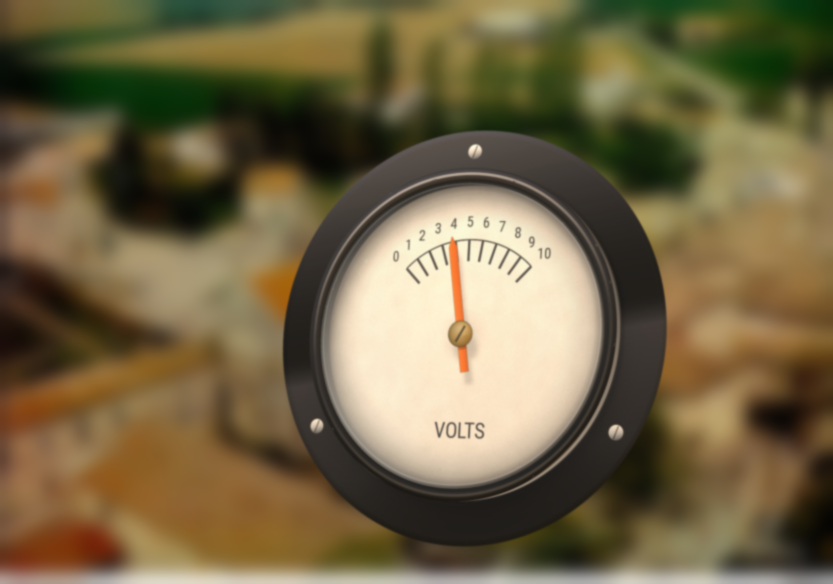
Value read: 4
